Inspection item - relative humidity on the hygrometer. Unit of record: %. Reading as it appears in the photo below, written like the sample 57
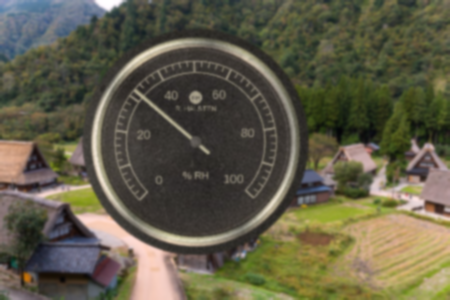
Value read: 32
